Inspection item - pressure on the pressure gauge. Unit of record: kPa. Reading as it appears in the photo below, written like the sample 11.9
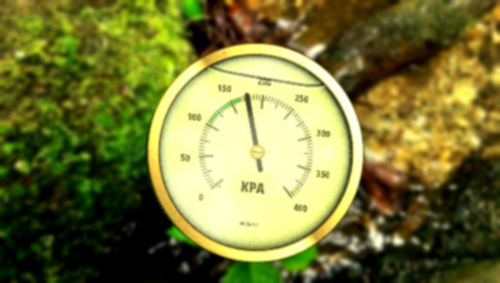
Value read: 175
